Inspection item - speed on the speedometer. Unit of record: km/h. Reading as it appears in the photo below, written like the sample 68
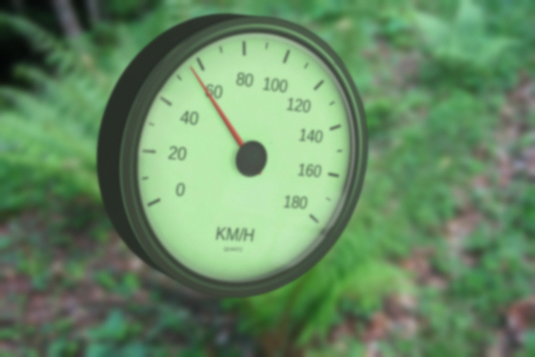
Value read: 55
